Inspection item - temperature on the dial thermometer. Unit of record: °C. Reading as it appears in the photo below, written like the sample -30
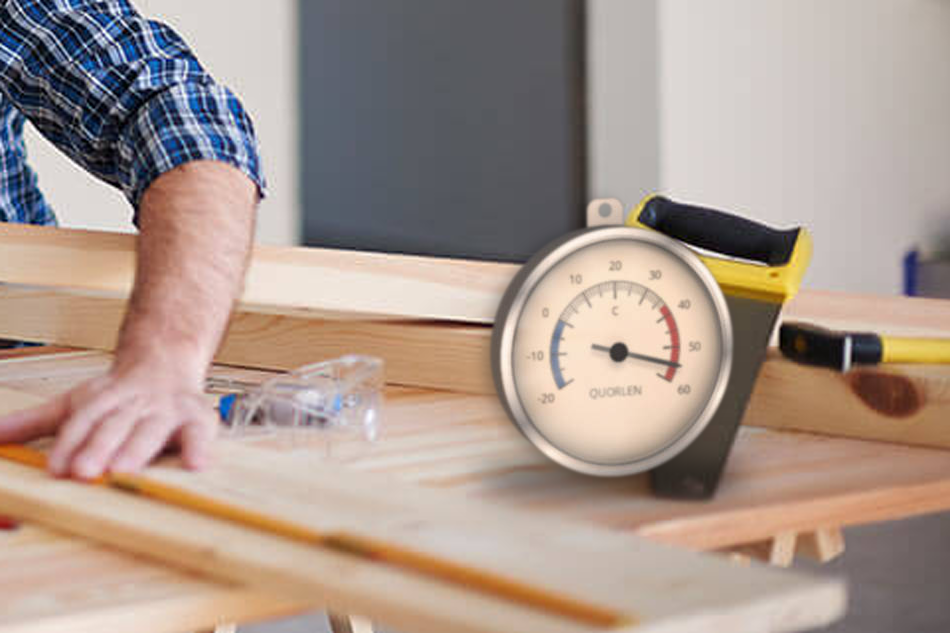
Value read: 55
